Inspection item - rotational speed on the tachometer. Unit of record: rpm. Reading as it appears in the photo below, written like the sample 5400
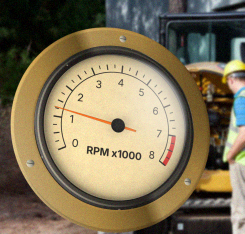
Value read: 1250
